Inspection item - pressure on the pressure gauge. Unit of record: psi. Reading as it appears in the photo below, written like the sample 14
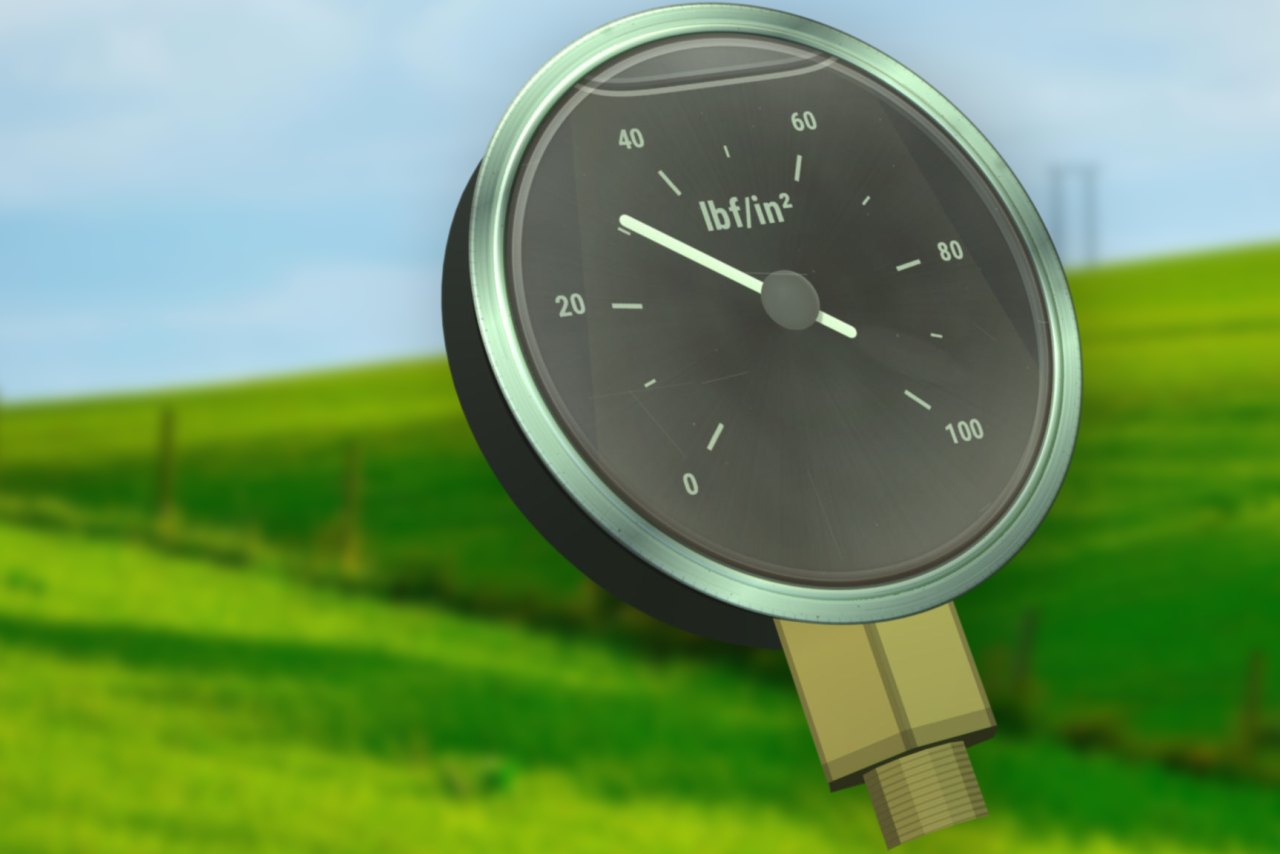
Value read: 30
